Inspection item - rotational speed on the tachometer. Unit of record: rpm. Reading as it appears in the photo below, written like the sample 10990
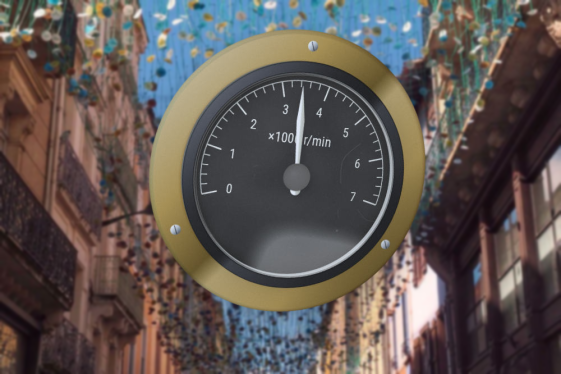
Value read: 3400
